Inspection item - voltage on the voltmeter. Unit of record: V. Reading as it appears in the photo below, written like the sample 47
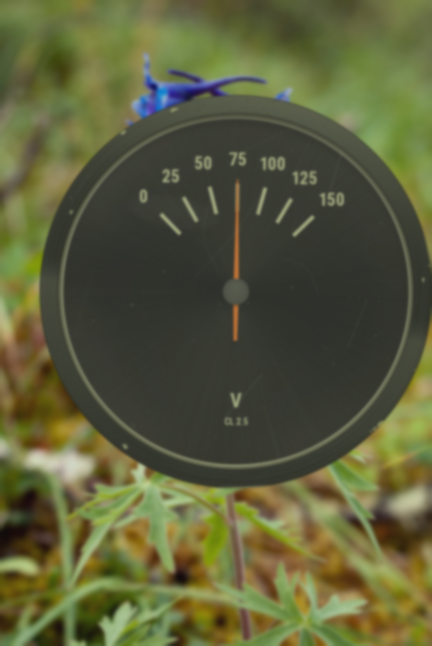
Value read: 75
